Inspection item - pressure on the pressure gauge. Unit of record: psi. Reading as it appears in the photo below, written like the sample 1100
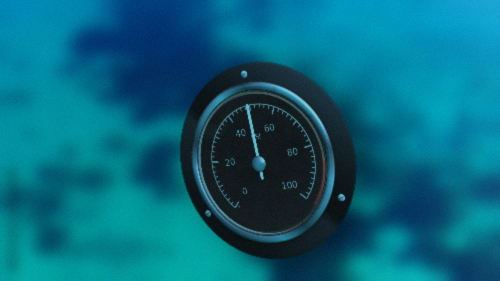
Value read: 50
